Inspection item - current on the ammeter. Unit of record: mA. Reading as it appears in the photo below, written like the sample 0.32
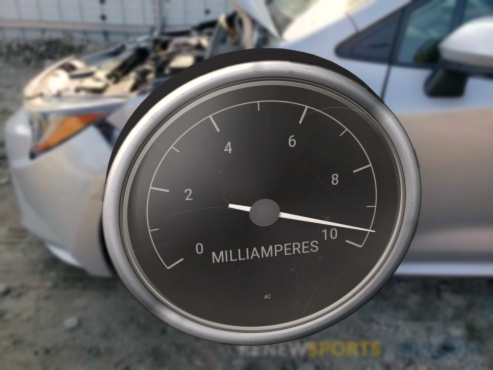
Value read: 9.5
